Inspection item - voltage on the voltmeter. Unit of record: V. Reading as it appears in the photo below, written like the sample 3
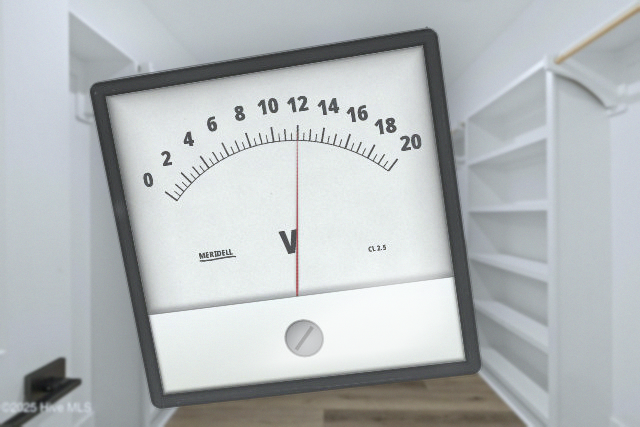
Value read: 12
